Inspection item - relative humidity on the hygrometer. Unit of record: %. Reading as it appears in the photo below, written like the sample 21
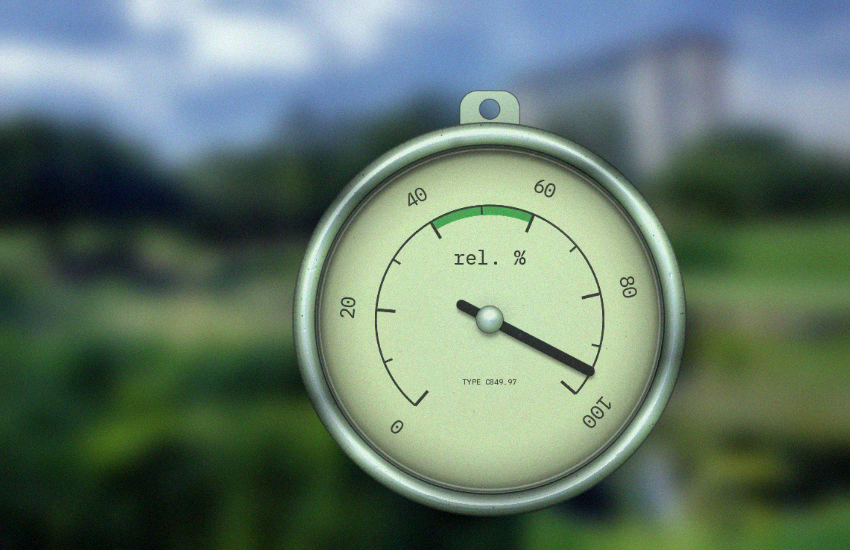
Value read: 95
